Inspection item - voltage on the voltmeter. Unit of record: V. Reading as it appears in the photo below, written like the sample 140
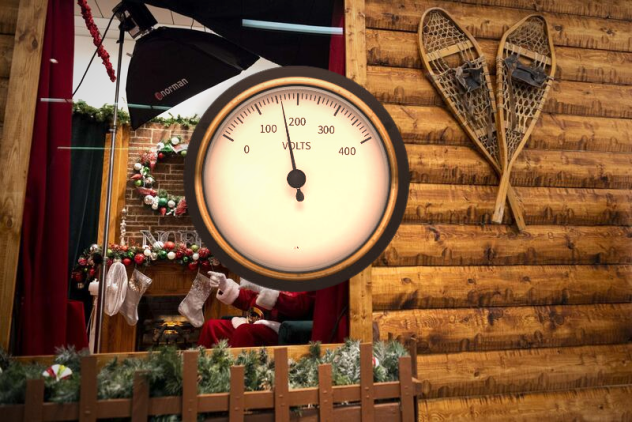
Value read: 160
